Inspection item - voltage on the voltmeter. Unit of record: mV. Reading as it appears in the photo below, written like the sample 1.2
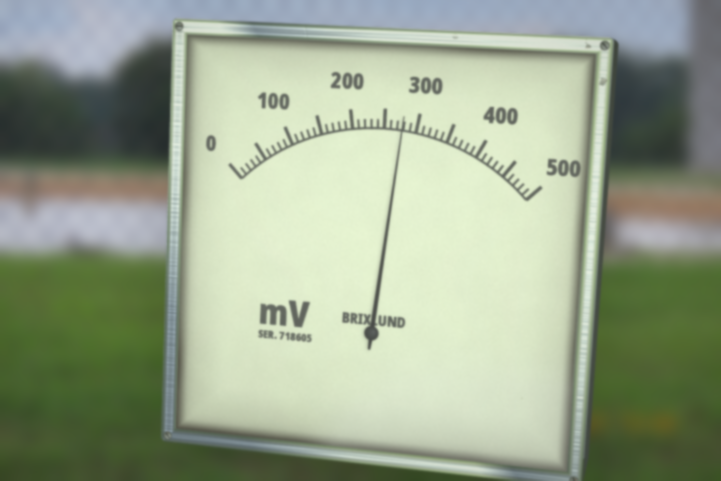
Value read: 280
